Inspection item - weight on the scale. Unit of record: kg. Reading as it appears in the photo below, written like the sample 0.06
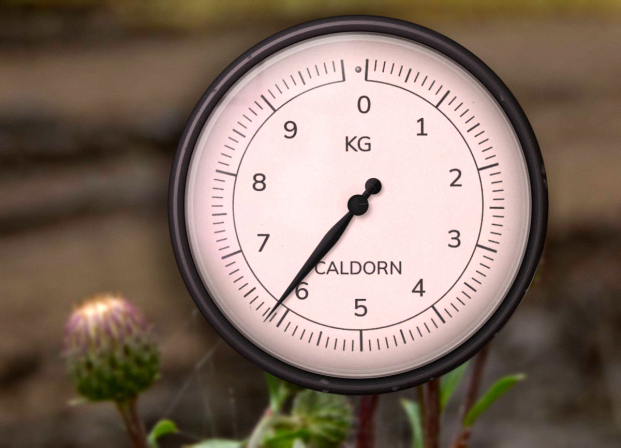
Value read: 6.15
